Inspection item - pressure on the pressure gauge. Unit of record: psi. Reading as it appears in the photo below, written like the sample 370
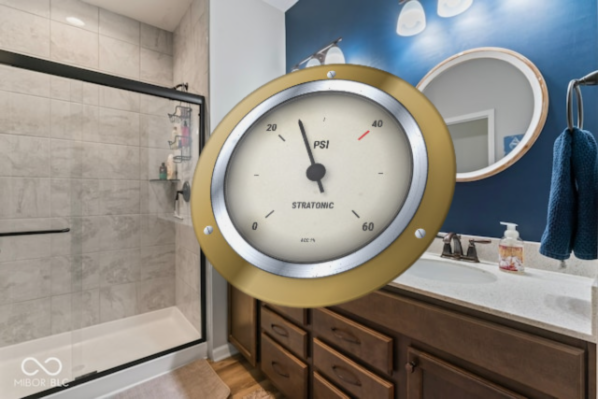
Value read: 25
